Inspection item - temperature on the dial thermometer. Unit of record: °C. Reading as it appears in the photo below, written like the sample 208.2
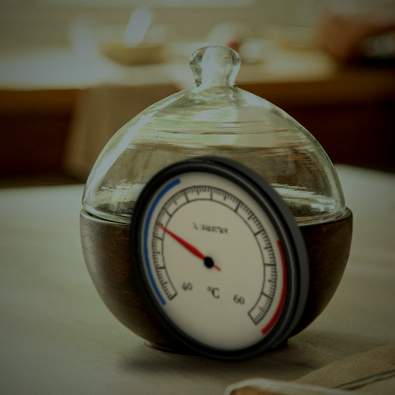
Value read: -15
